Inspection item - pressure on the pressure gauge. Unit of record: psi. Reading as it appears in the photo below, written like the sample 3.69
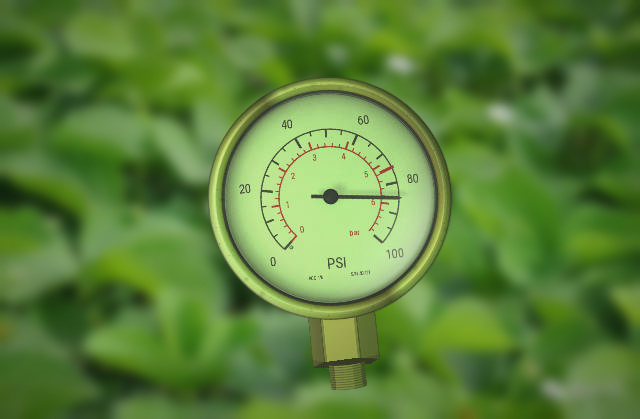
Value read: 85
